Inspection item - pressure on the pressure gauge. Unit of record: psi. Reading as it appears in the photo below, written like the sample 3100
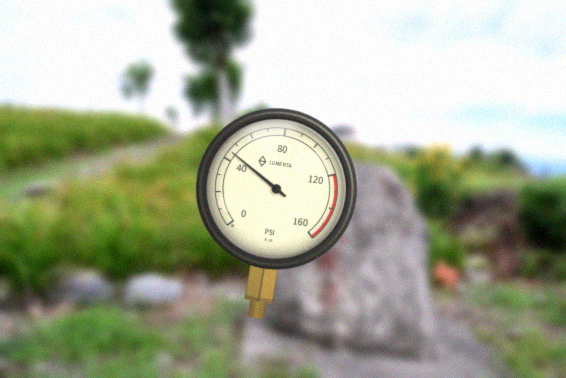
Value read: 45
